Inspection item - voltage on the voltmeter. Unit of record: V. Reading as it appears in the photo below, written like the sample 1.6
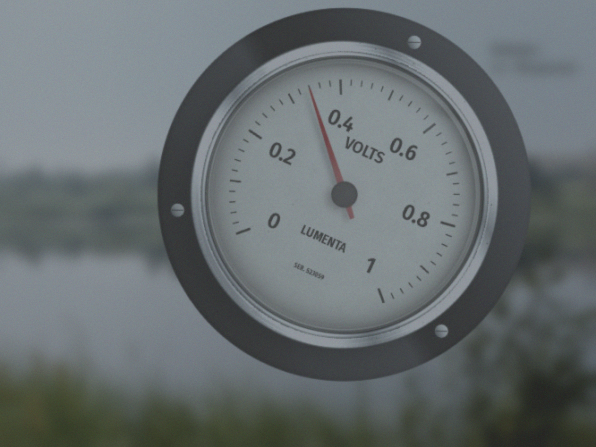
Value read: 0.34
